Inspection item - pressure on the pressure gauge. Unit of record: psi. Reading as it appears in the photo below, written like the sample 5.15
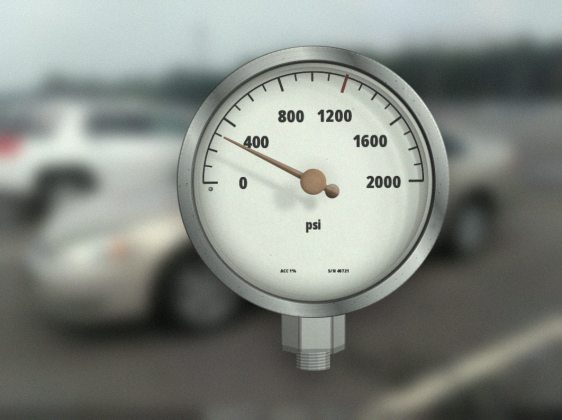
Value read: 300
